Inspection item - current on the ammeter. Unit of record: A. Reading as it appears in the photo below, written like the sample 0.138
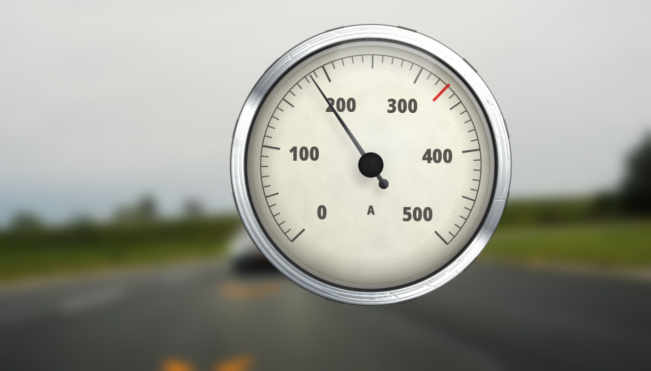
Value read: 185
